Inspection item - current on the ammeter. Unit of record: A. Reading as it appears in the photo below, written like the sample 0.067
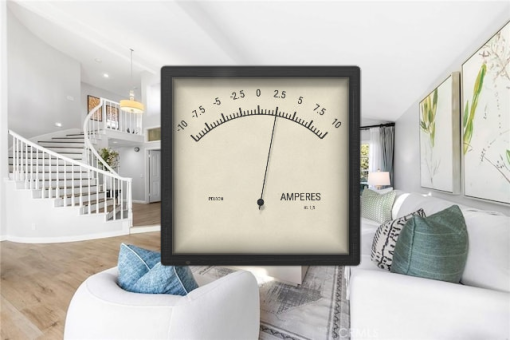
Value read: 2.5
